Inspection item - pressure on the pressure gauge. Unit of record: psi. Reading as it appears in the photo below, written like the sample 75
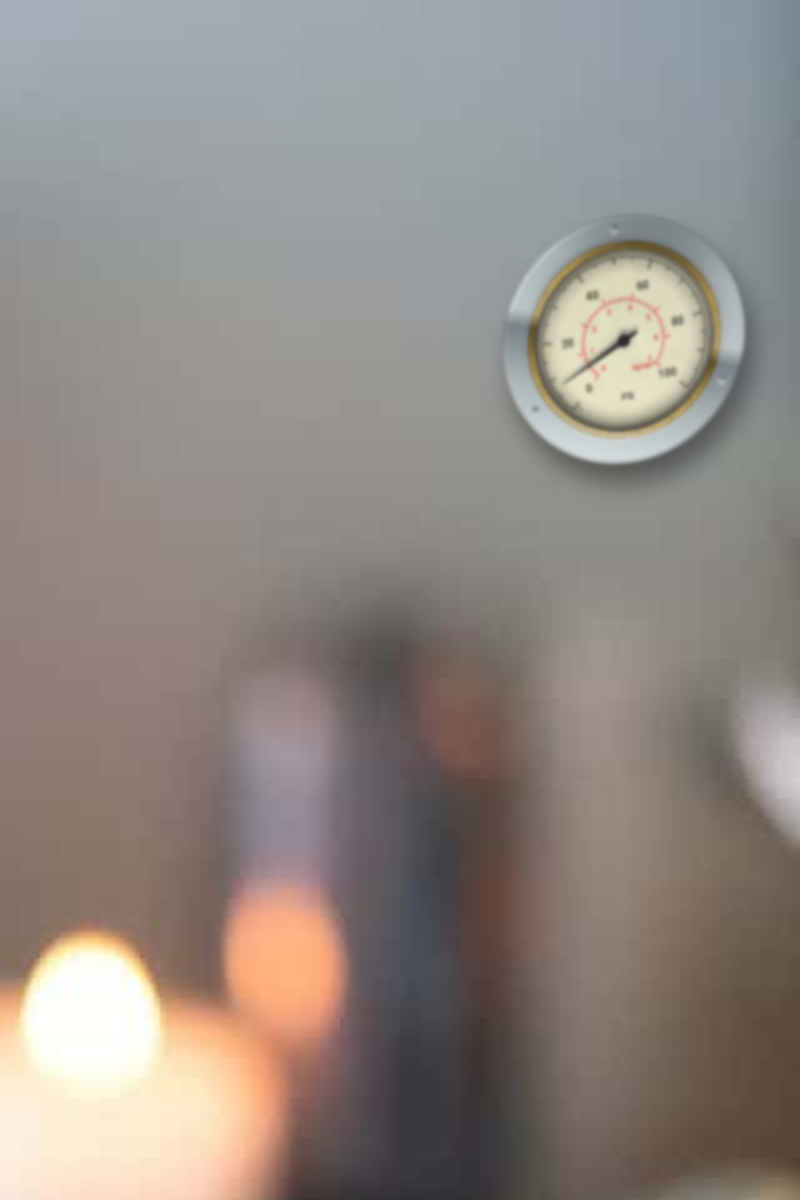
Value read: 7.5
